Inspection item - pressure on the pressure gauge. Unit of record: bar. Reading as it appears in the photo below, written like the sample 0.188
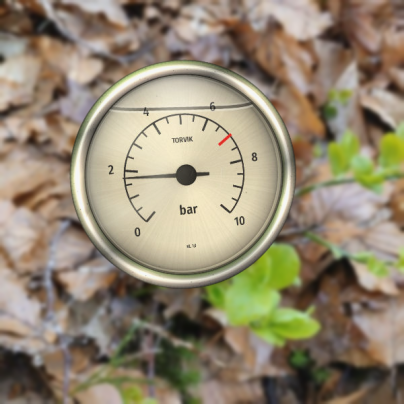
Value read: 1.75
